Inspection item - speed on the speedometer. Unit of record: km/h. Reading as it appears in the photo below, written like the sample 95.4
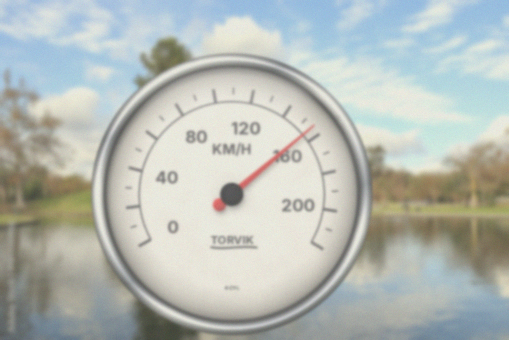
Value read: 155
